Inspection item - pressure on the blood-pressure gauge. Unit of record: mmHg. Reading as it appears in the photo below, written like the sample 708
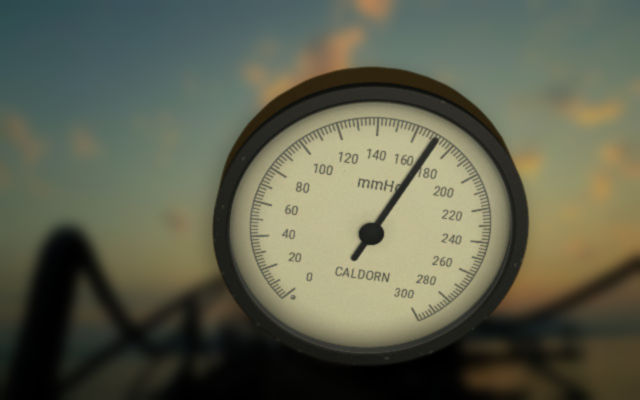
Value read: 170
